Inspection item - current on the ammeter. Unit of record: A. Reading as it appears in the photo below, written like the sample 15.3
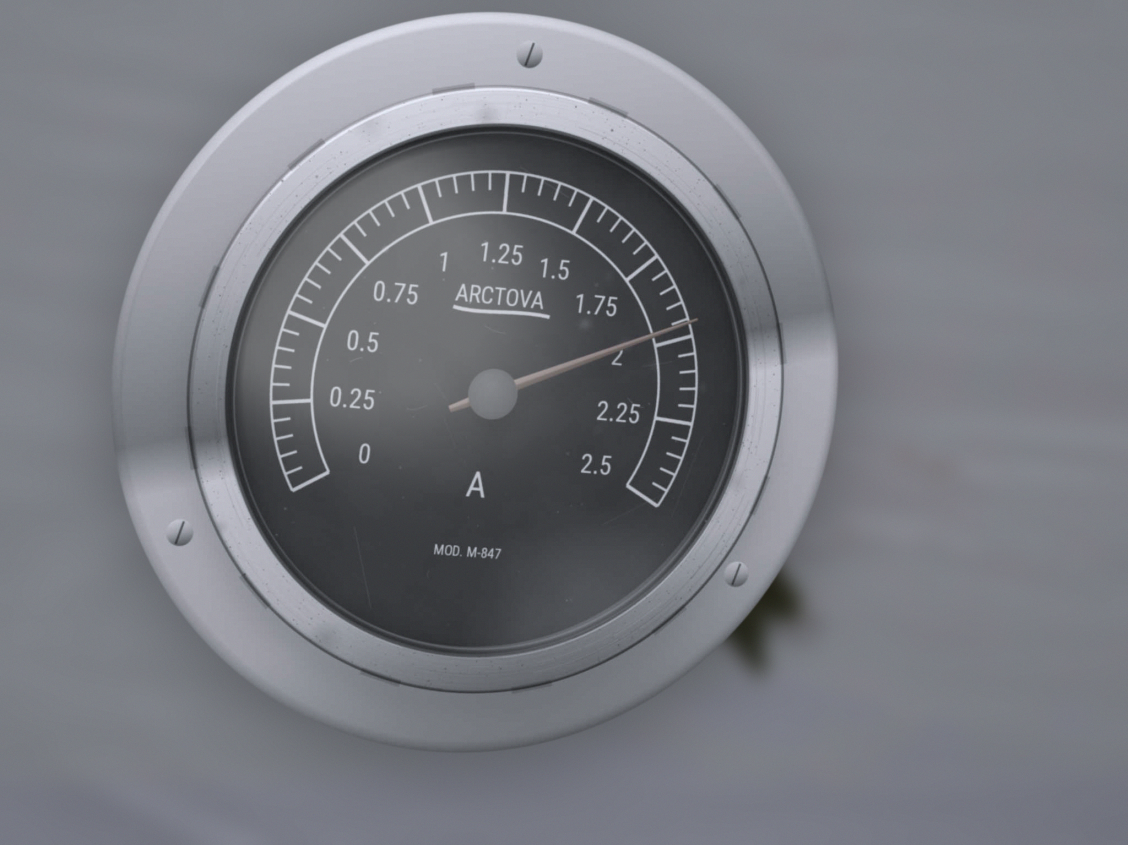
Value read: 1.95
